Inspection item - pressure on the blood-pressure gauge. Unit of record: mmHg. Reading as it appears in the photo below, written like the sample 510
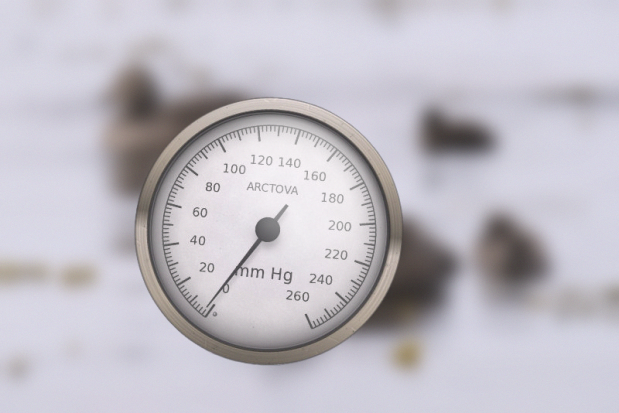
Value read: 2
